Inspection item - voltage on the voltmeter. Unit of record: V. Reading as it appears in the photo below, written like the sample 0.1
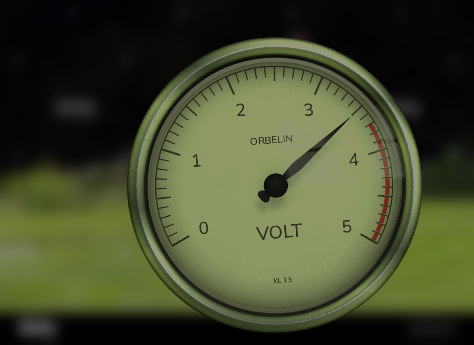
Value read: 3.5
